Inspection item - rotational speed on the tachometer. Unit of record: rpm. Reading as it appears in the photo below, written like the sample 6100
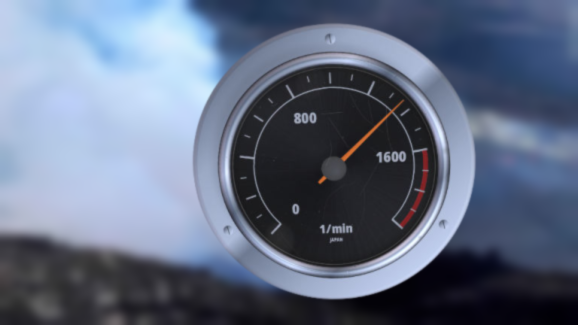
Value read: 1350
